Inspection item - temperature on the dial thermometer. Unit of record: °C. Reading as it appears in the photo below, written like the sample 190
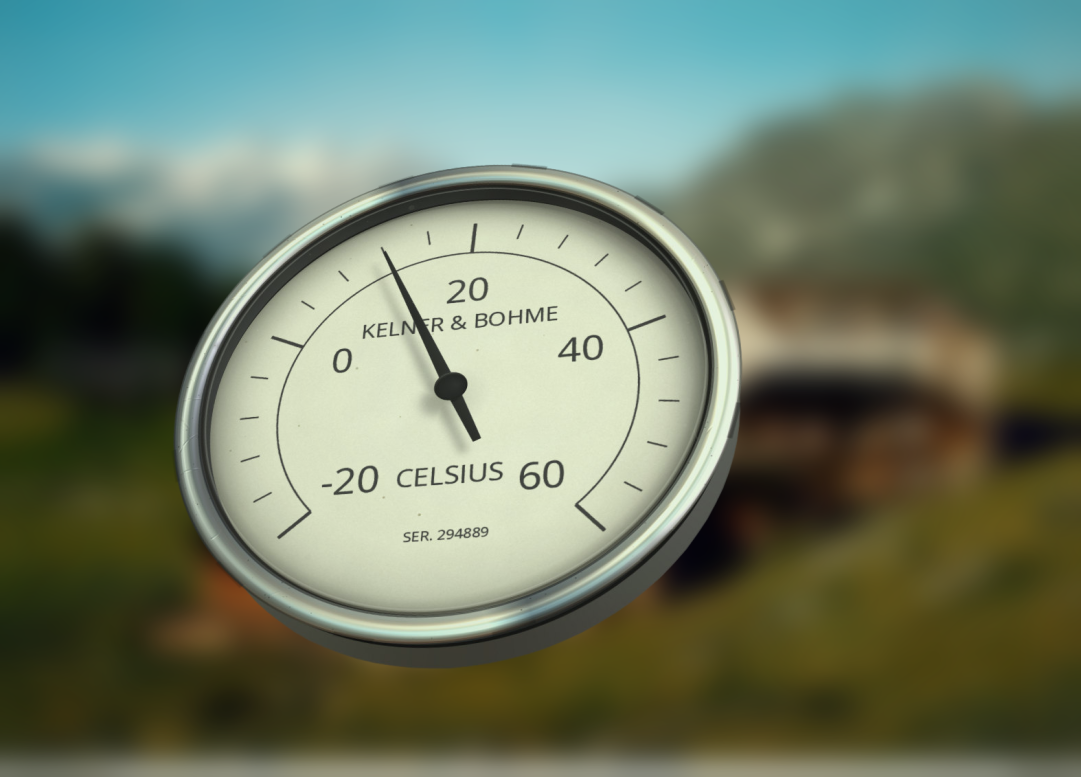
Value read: 12
